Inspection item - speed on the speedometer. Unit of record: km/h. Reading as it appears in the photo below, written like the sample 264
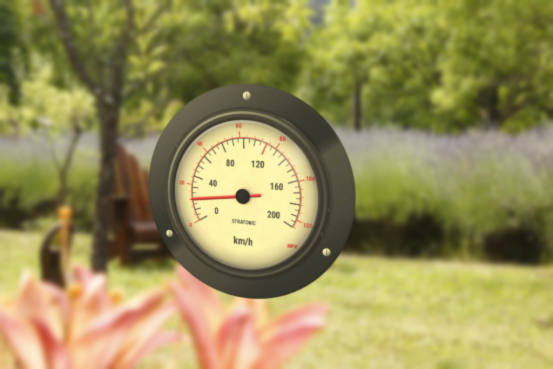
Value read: 20
